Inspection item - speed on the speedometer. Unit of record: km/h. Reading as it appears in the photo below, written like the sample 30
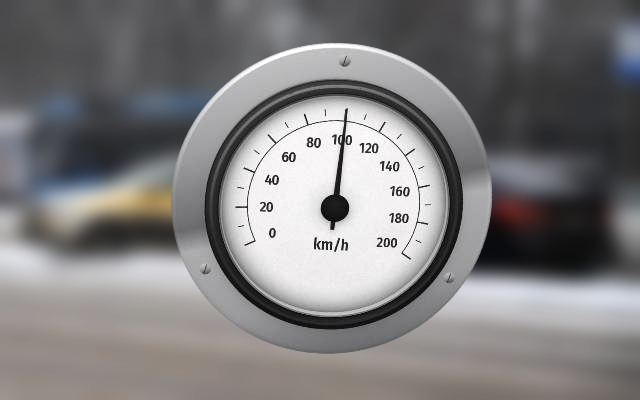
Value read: 100
